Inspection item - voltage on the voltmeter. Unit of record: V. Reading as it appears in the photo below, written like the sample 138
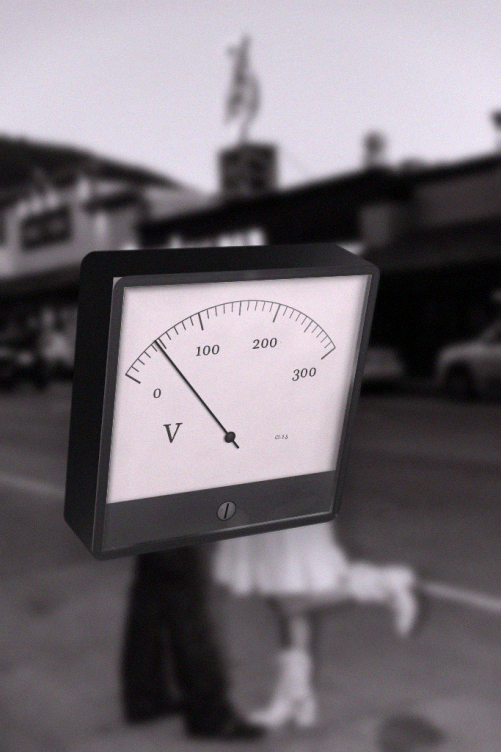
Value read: 45
